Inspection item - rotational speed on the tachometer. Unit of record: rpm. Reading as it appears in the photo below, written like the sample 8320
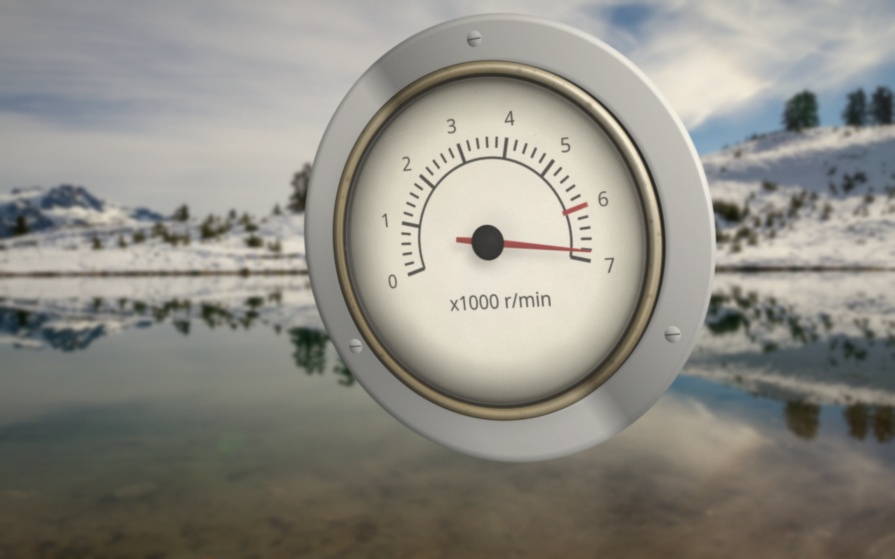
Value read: 6800
